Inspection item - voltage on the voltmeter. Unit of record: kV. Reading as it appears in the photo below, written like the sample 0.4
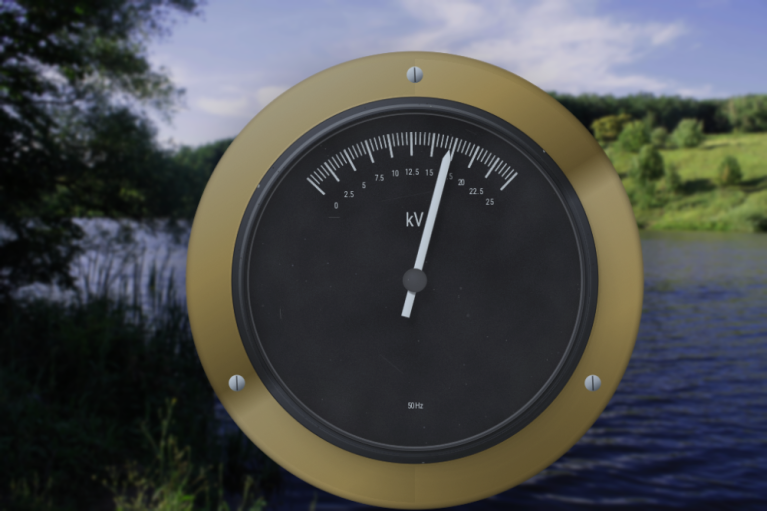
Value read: 17
